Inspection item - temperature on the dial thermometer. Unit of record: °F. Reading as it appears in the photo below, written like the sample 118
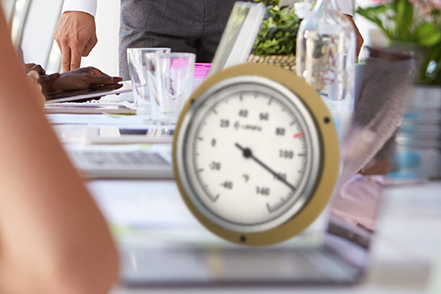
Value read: 120
